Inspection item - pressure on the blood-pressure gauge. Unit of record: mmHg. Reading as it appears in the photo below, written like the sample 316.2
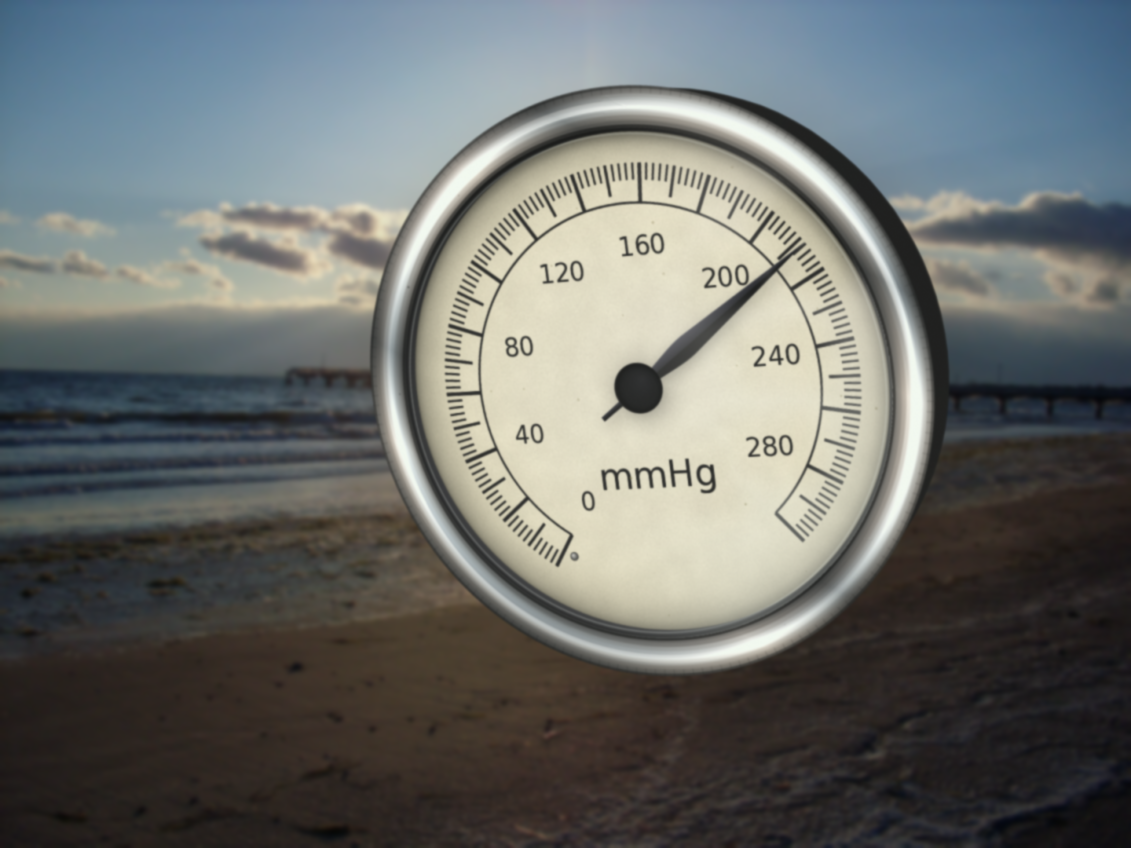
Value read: 212
